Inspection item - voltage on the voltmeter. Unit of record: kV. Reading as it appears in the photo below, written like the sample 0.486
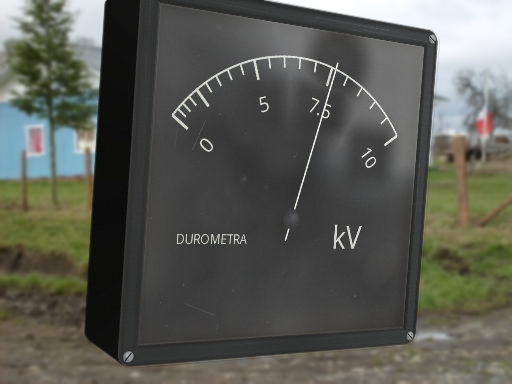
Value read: 7.5
